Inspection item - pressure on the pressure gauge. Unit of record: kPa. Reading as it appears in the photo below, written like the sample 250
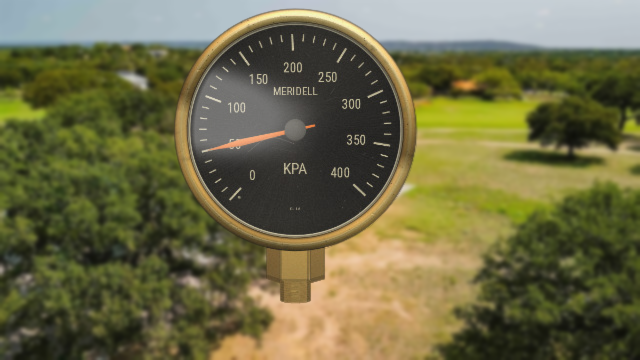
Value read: 50
